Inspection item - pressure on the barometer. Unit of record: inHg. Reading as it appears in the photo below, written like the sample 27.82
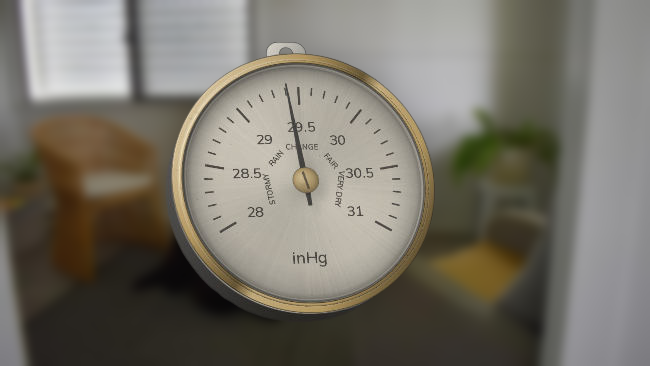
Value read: 29.4
